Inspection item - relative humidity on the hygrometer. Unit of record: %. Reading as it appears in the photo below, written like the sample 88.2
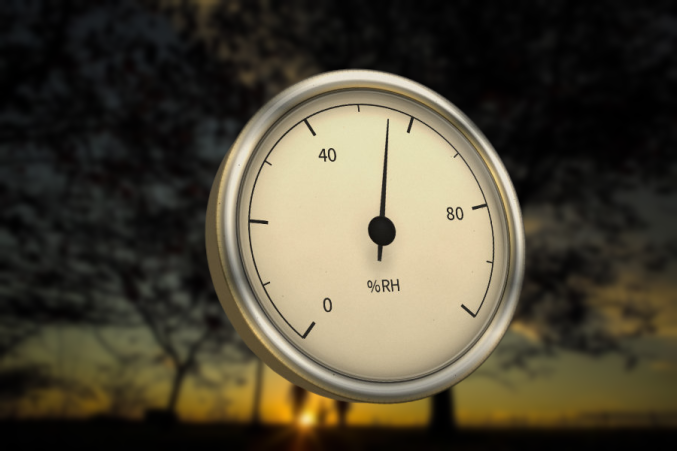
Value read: 55
